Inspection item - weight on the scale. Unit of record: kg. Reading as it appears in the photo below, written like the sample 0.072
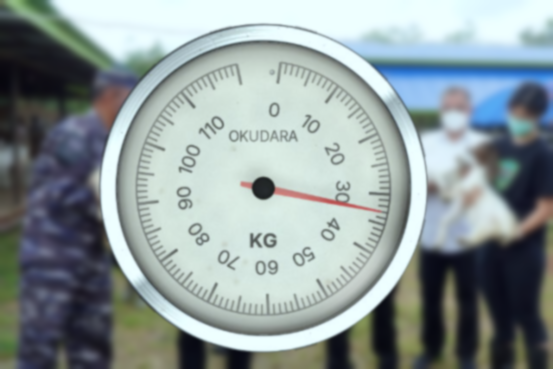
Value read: 33
